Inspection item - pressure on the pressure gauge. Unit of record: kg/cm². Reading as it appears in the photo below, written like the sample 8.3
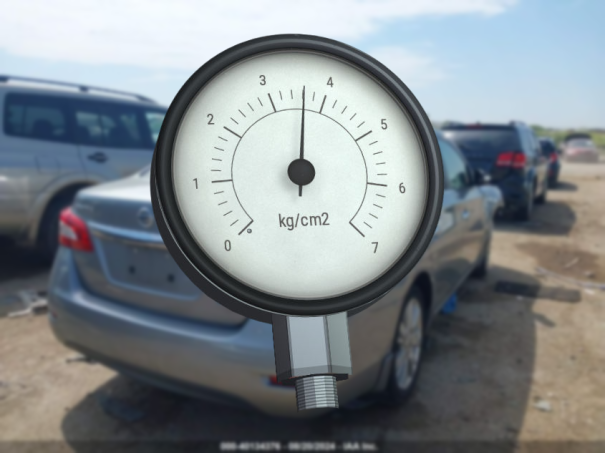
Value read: 3.6
